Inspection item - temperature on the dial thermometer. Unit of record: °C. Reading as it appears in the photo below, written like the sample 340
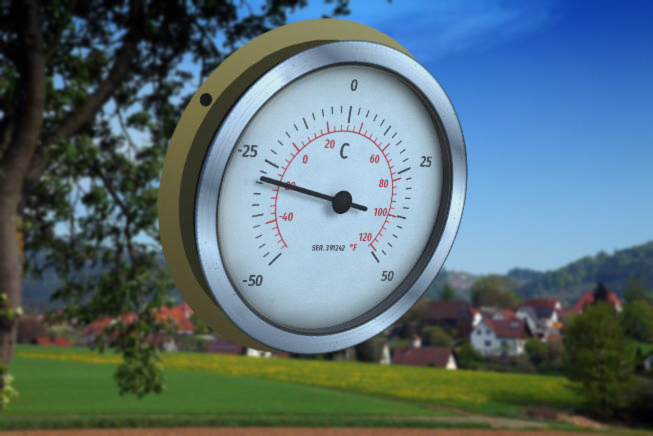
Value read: -28.75
